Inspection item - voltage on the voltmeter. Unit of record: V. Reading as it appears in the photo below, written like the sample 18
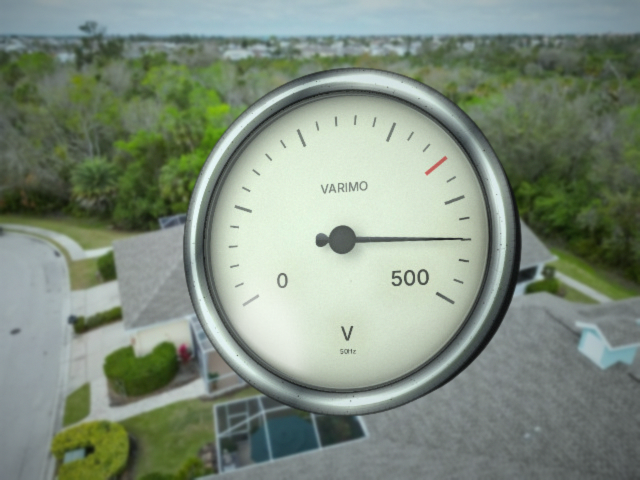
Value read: 440
